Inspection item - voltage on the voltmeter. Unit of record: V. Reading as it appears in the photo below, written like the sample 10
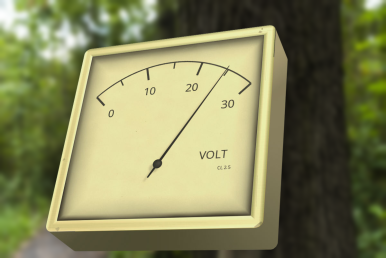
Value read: 25
